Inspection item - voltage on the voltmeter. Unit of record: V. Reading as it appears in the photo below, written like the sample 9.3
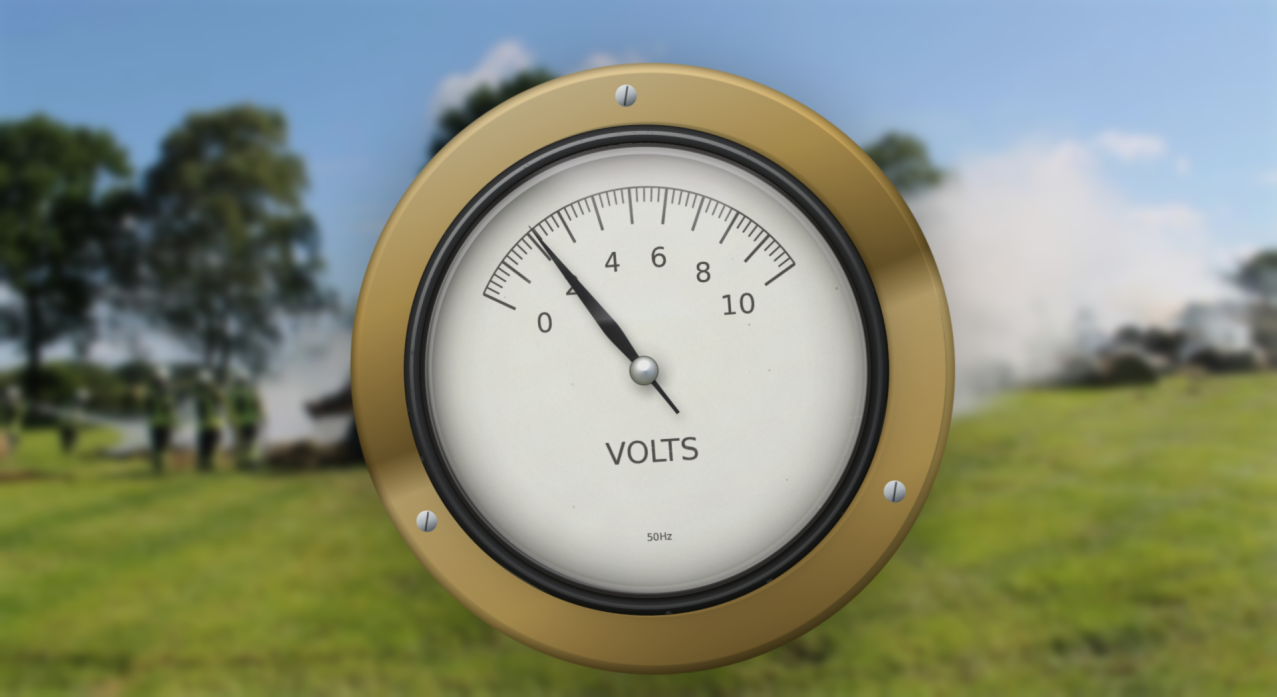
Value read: 2.2
